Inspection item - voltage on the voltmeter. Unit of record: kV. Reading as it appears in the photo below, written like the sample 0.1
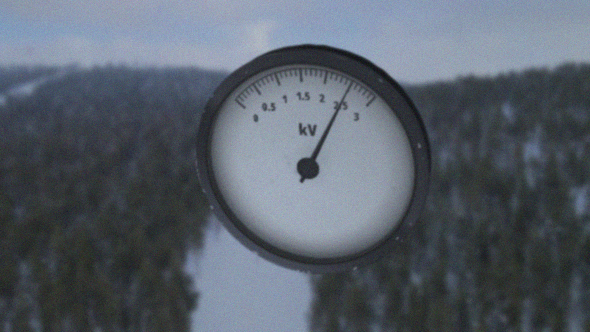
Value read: 2.5
